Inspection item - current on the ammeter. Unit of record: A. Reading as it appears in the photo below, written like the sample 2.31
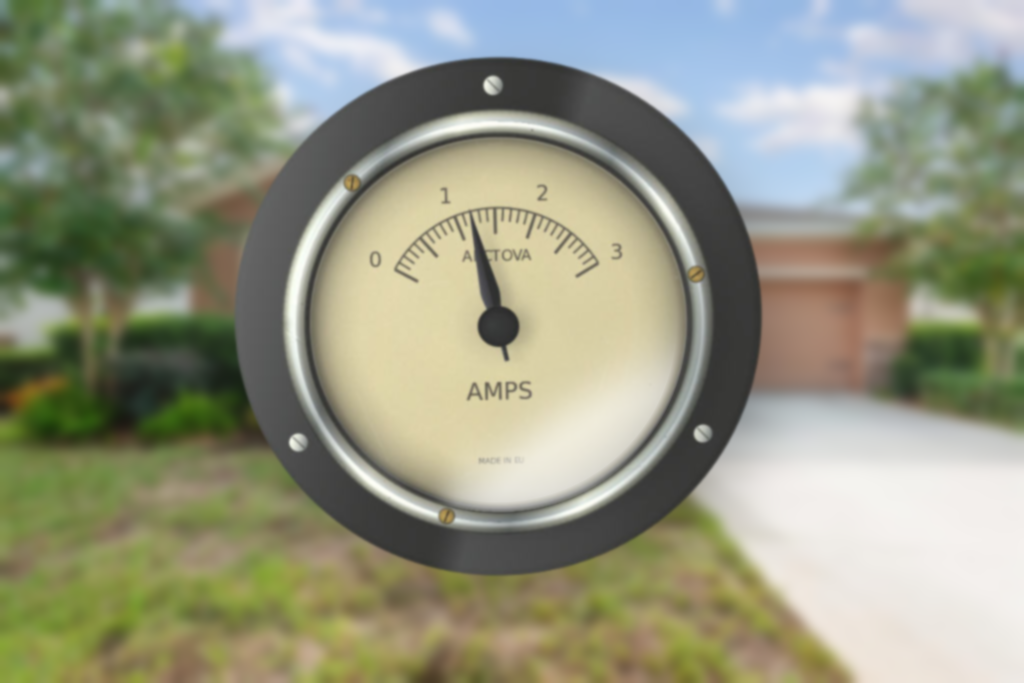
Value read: 1.2
